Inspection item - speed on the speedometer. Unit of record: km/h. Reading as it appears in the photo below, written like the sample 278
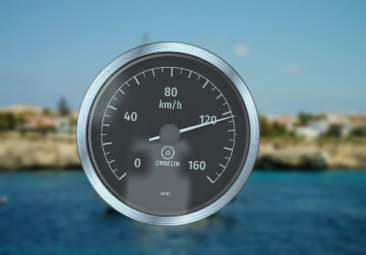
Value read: 122.5
